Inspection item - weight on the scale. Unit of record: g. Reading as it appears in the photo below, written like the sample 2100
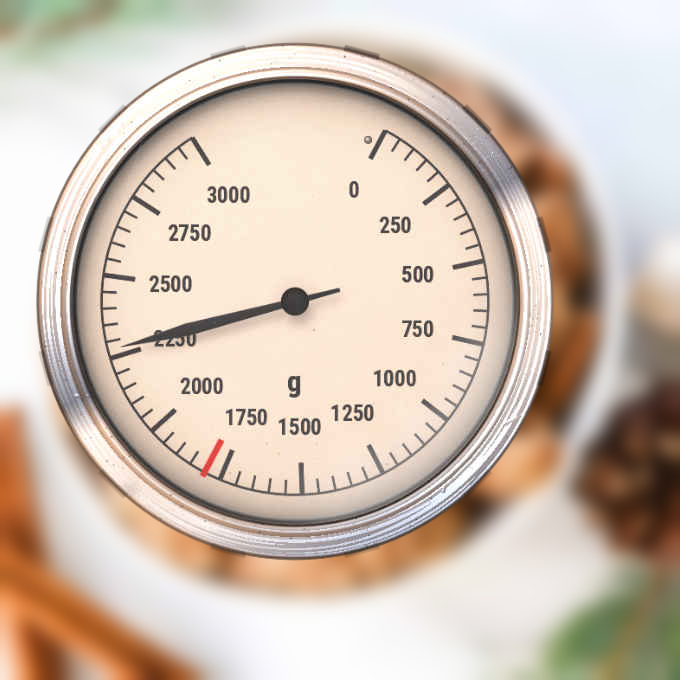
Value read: 2275
